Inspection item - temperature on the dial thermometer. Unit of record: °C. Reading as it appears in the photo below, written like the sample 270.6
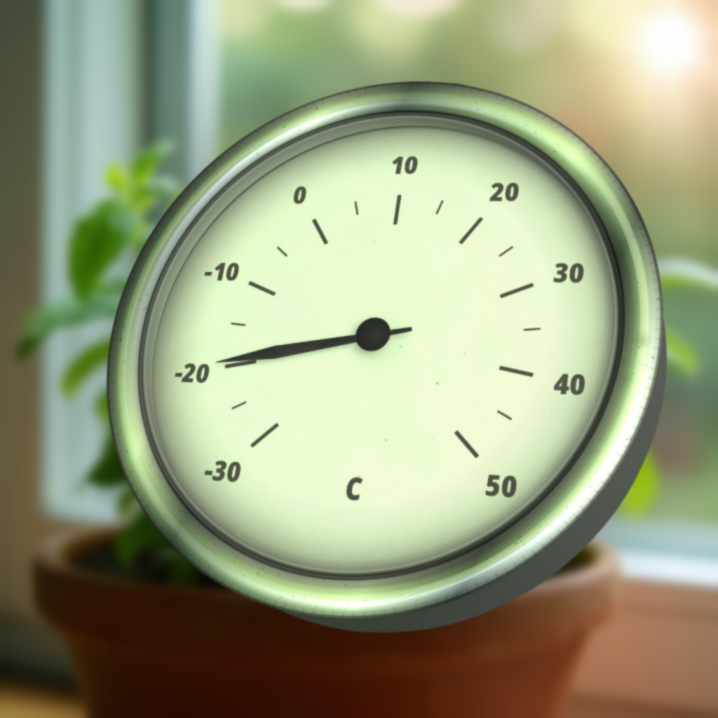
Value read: -20
